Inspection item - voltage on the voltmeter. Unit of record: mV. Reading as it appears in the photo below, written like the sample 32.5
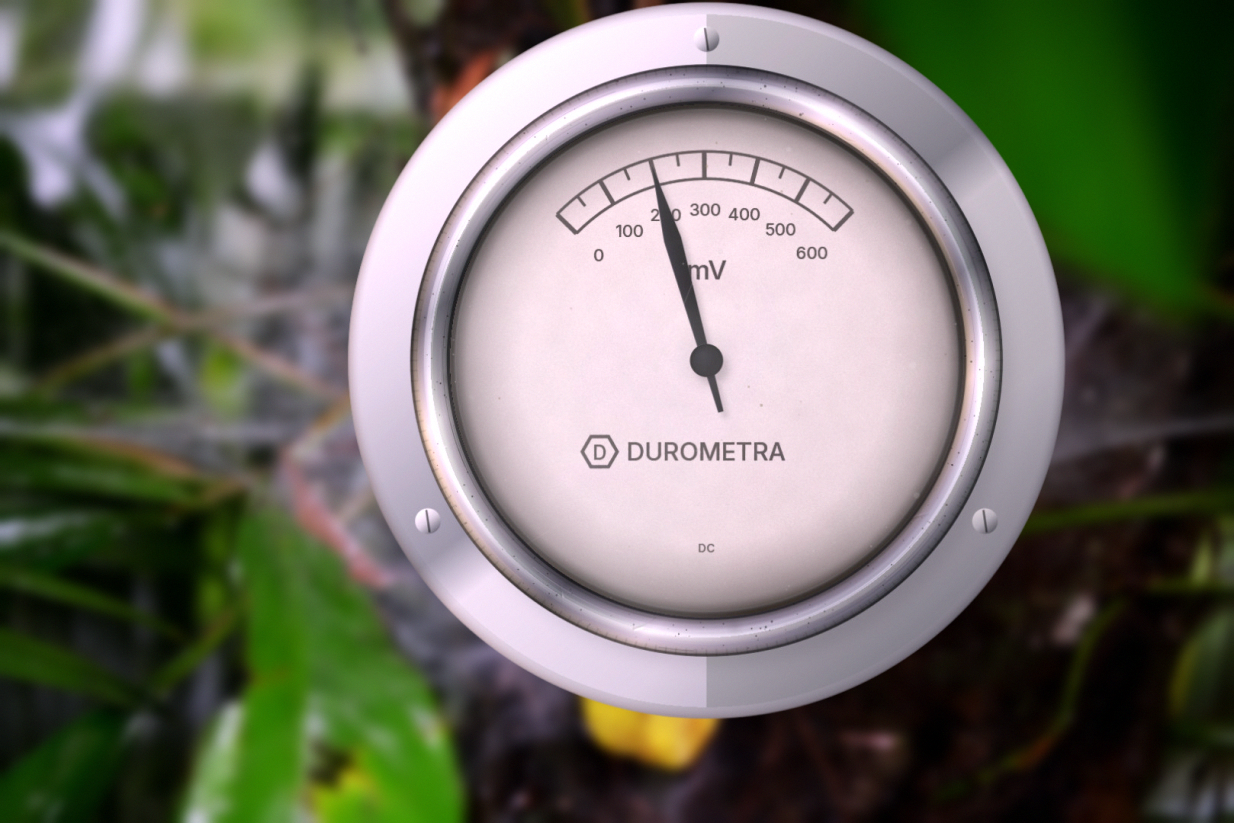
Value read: 200
